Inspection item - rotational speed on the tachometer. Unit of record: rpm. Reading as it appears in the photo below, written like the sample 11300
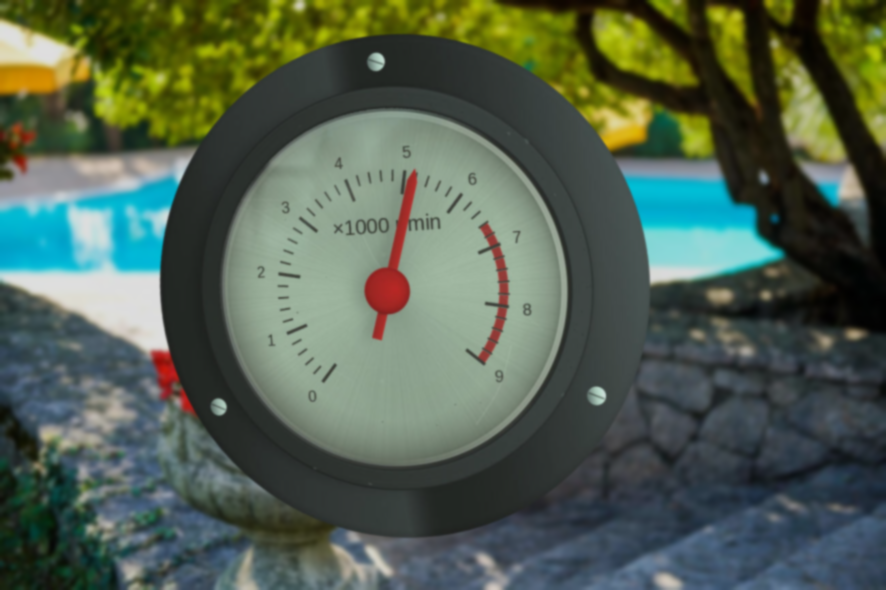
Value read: 5200
